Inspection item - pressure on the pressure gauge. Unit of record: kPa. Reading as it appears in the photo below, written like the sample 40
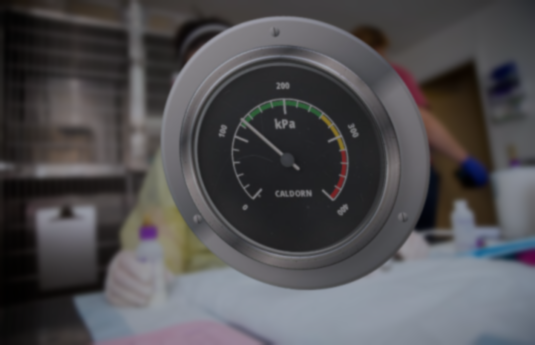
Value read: 130
